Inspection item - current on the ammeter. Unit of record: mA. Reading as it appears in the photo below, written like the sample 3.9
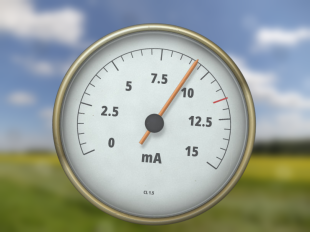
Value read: 9.25
